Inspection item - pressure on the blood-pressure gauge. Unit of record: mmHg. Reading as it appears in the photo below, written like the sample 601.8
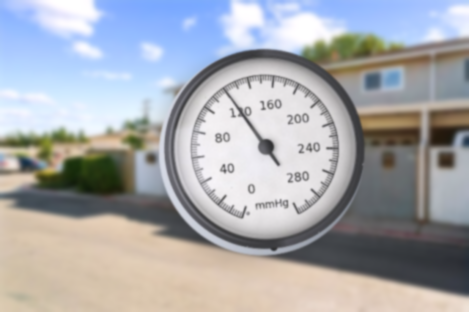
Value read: 120
